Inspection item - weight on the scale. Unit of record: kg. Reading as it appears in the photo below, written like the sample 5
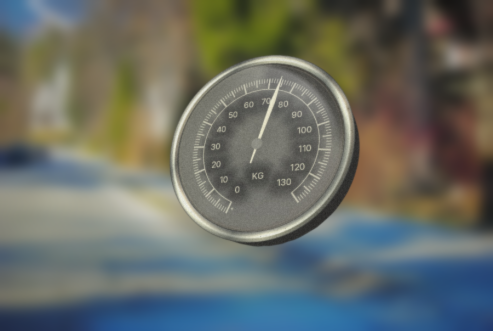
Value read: 75
